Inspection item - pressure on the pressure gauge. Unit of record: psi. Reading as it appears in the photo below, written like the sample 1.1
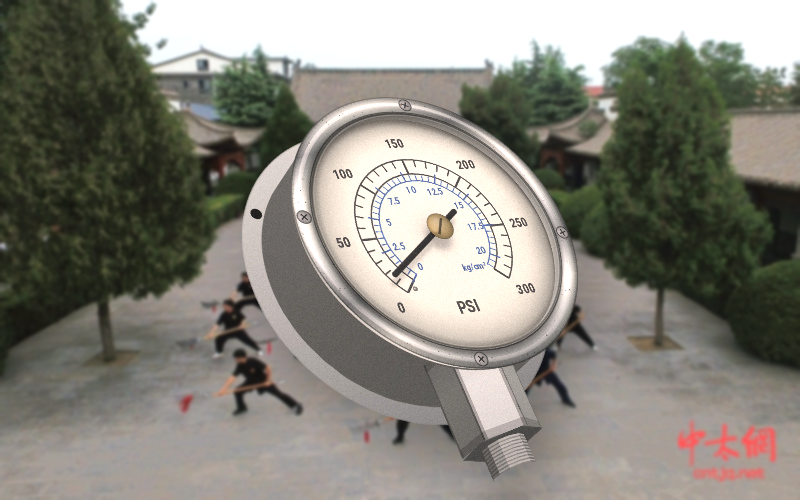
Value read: 15
